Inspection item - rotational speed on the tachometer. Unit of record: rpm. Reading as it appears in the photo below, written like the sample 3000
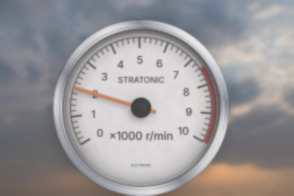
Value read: 2000
